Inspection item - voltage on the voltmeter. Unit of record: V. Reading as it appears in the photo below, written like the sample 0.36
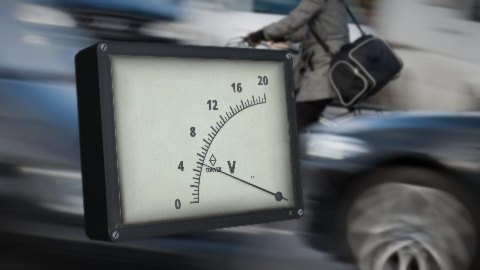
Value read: 5
